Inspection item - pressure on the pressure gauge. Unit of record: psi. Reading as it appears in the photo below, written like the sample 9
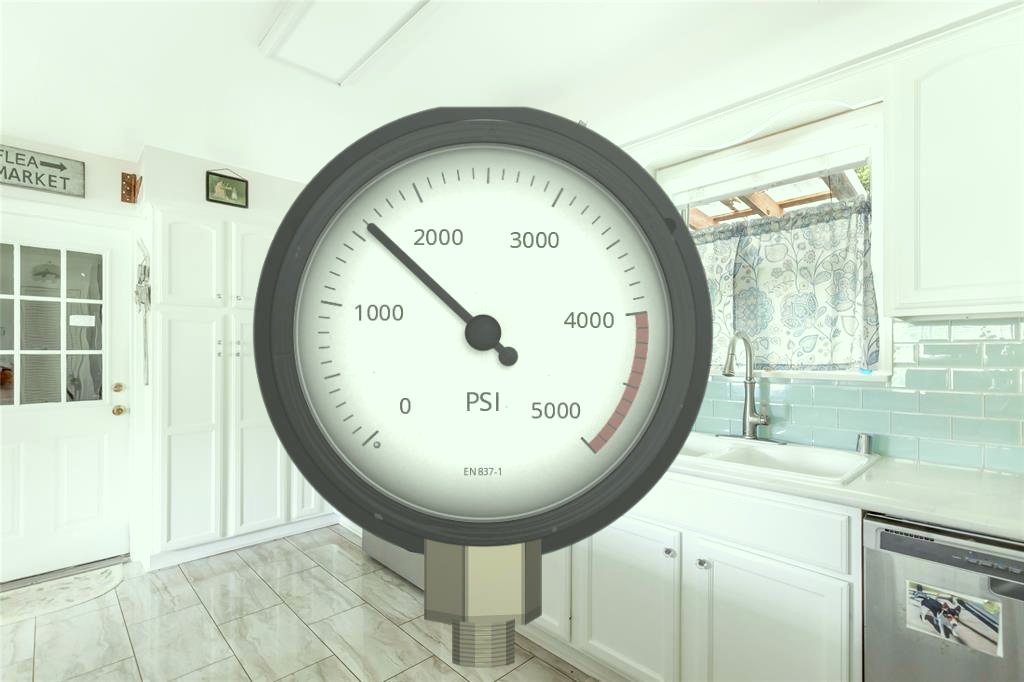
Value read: 1600
